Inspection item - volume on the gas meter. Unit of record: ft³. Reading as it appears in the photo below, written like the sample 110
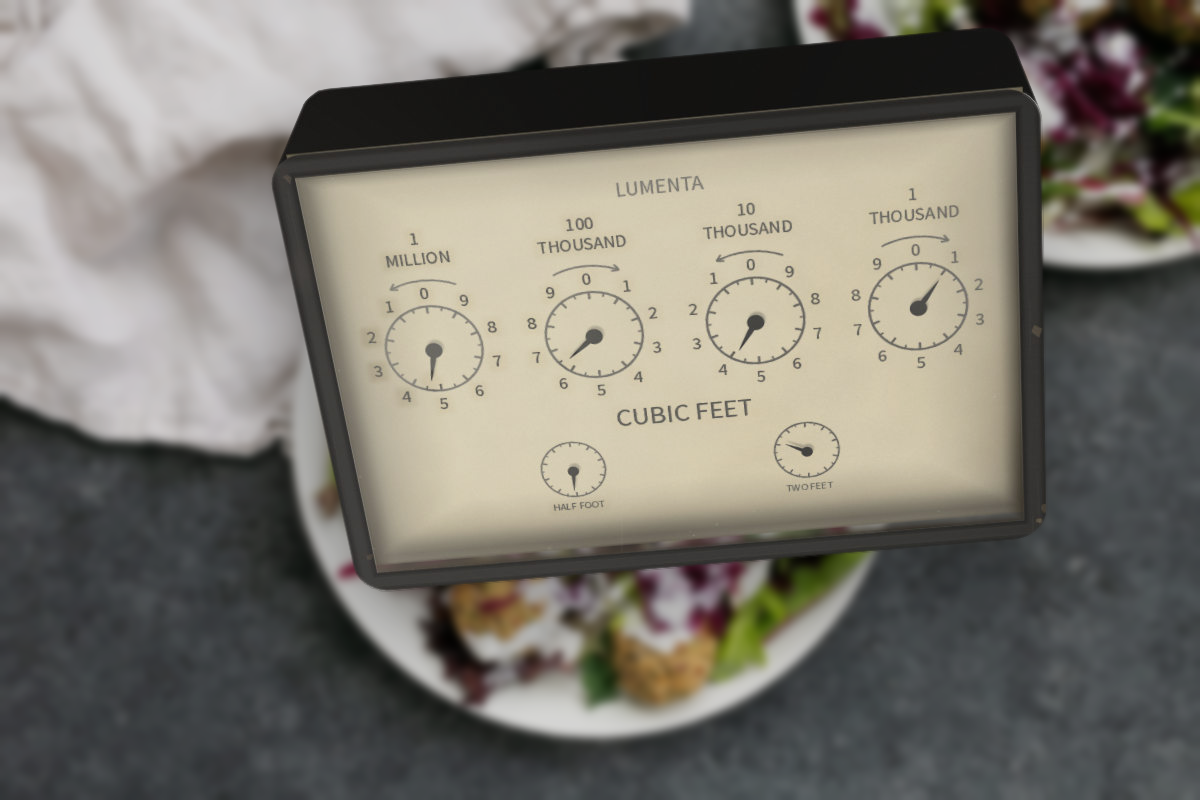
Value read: 464100
